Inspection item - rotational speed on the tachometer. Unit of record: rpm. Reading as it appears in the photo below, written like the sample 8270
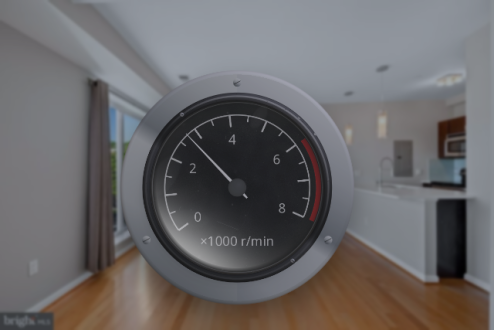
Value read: 2750
